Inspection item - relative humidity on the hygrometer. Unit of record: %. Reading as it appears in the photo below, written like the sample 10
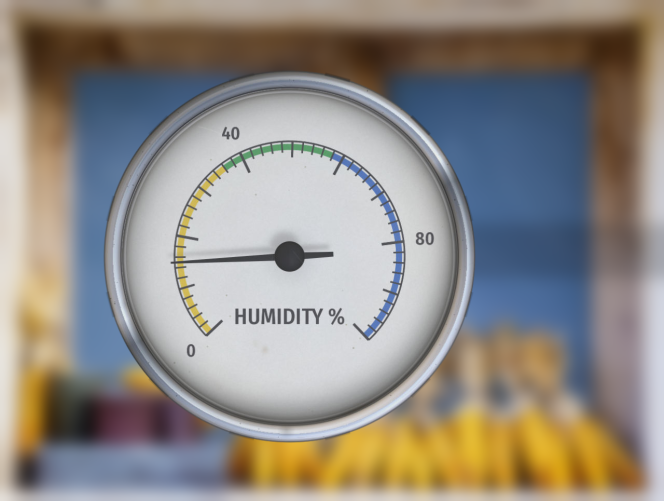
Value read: 15
